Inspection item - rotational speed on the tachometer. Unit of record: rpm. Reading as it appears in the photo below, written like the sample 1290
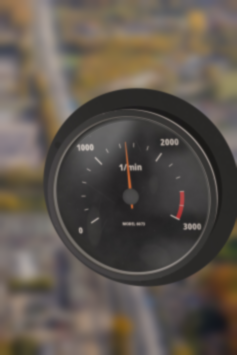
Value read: 1500
